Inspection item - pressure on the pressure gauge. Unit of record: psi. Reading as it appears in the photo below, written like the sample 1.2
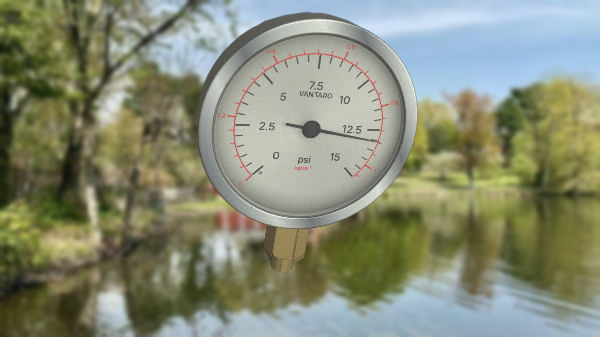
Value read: 13
